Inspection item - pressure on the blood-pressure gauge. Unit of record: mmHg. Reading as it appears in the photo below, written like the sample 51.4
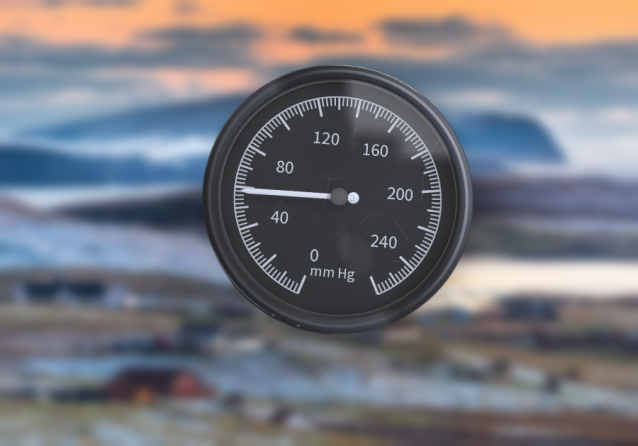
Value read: 58
